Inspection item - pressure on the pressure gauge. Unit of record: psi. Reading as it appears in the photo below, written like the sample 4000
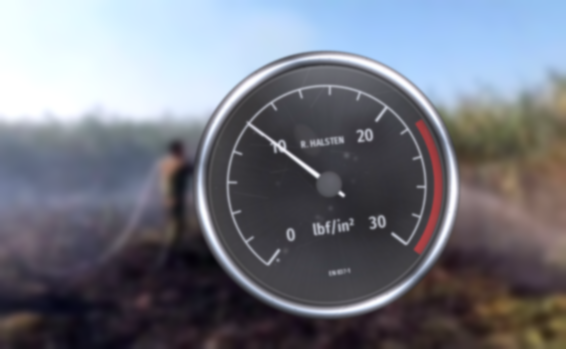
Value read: 10
